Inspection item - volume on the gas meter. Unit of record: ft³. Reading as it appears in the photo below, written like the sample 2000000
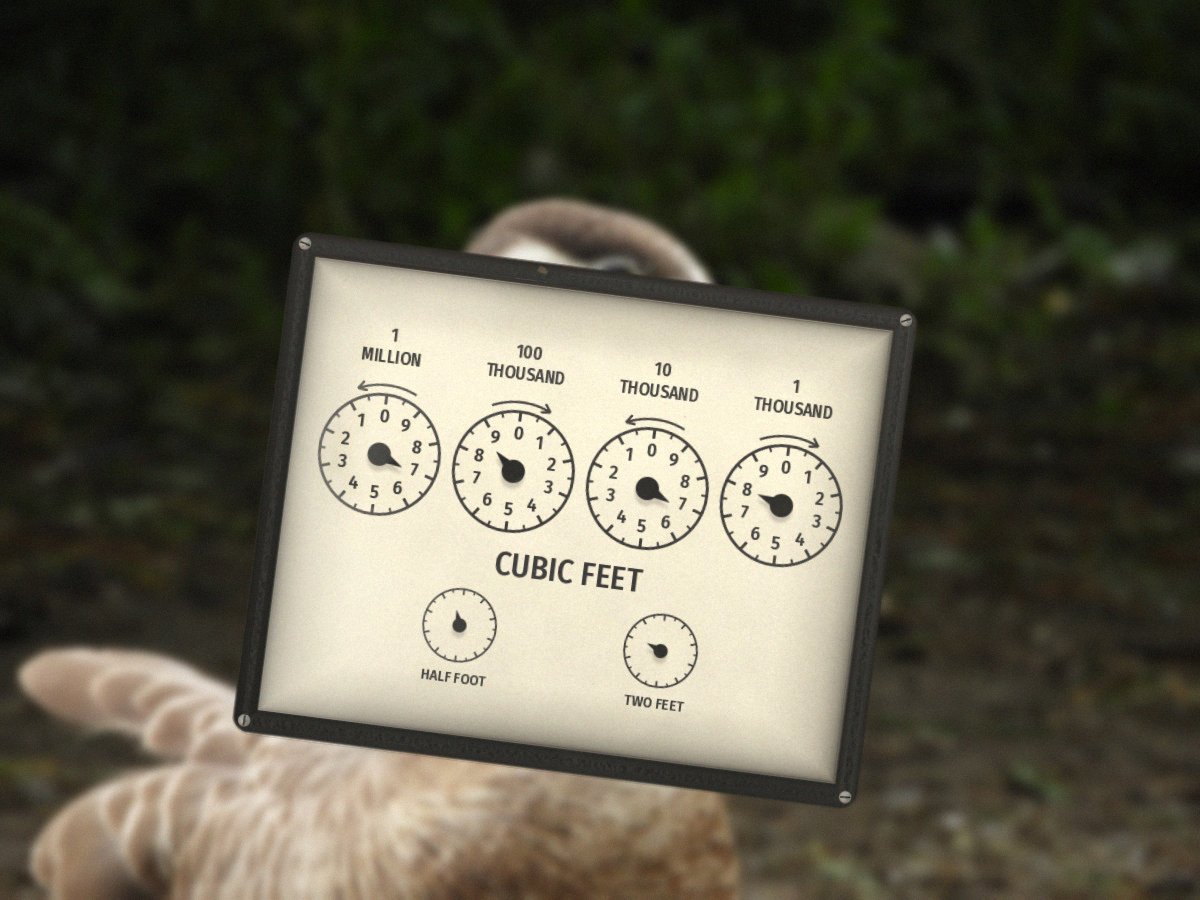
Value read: 686800
